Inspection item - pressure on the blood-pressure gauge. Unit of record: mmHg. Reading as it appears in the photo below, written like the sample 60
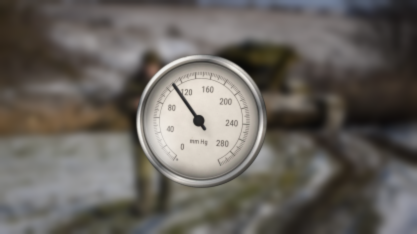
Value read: 110
